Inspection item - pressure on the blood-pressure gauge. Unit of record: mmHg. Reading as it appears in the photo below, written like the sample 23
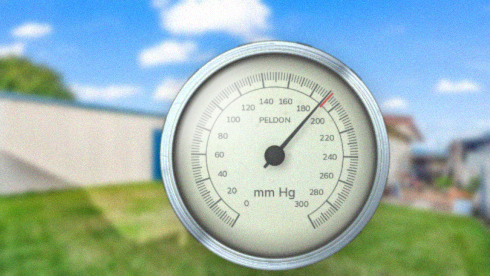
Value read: 190
